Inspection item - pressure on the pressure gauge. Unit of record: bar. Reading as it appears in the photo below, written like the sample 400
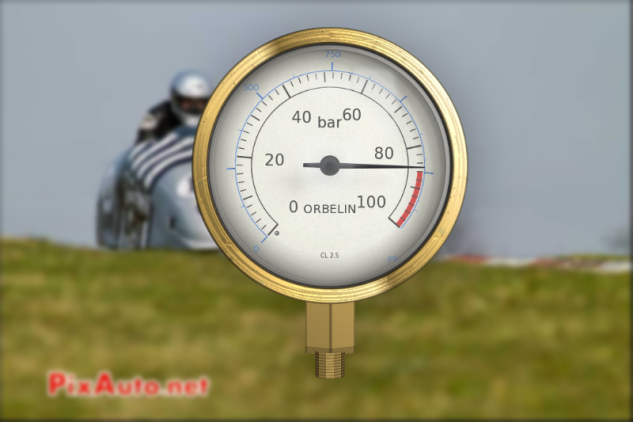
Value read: 85
